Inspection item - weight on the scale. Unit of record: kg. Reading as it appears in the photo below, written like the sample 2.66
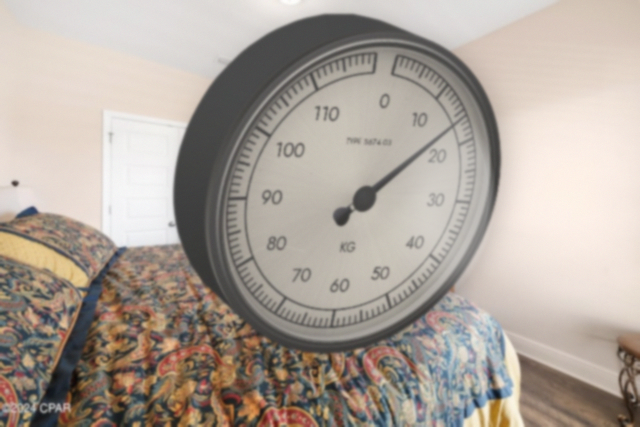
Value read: 15
